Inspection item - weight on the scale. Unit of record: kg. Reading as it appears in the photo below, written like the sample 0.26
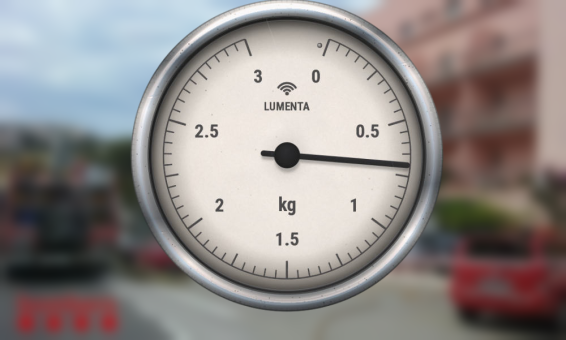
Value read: 0.7
